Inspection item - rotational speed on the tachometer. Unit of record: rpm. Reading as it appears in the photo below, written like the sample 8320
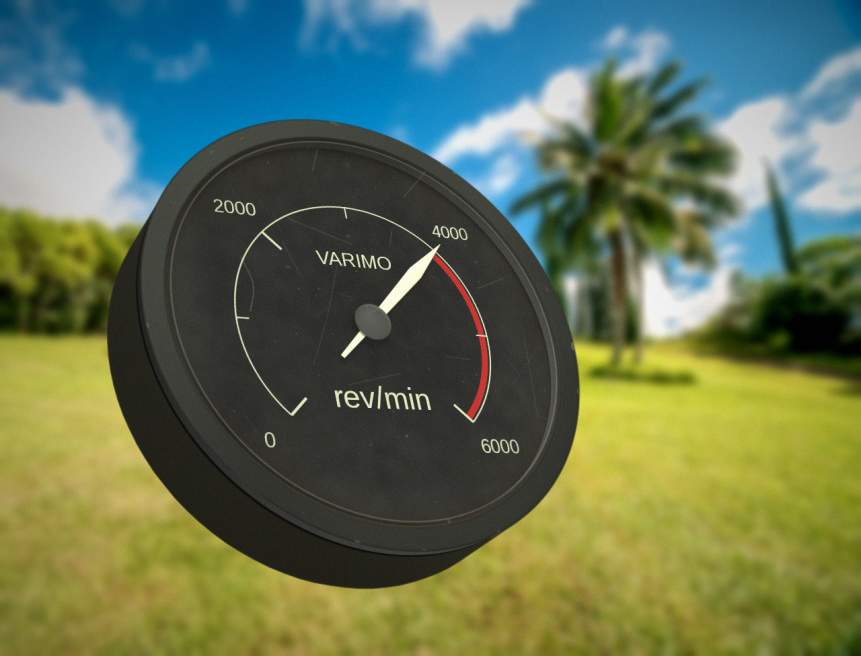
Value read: 4000
